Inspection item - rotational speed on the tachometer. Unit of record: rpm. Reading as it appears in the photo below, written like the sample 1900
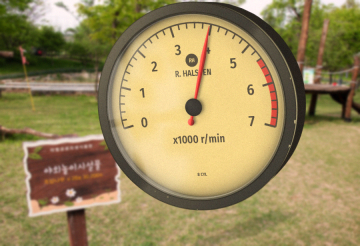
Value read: 4000
